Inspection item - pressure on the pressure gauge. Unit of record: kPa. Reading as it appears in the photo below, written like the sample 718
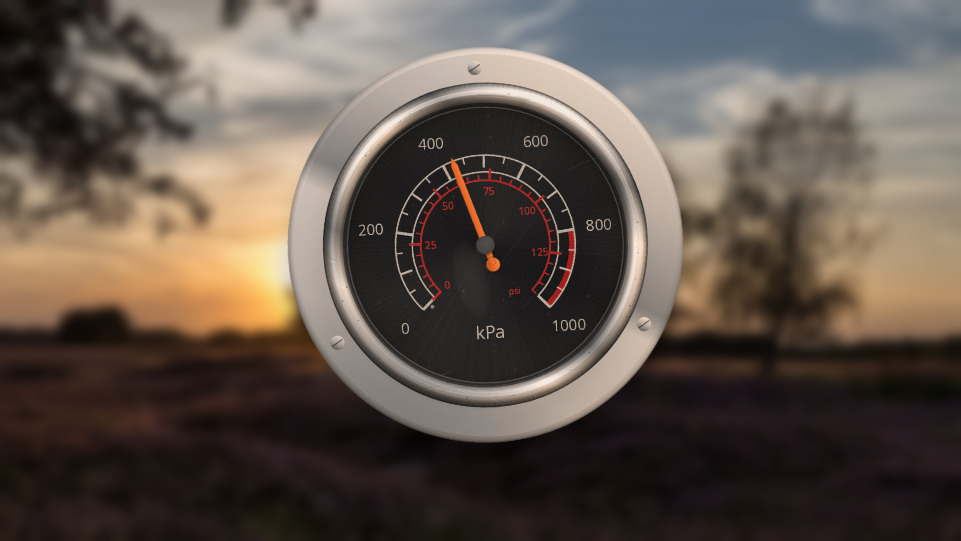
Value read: 425
